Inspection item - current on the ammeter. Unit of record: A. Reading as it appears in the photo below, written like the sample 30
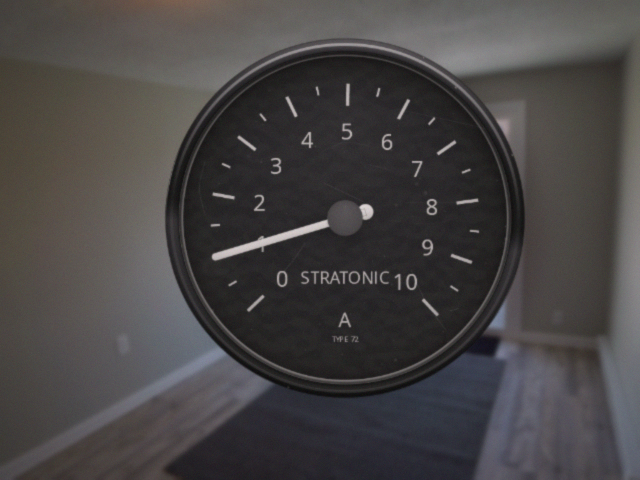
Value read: 1
